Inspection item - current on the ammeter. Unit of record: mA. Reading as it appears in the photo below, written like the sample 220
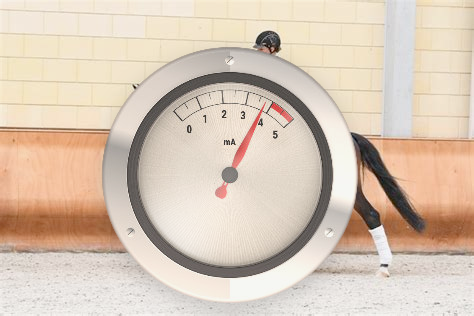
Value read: 3.75
